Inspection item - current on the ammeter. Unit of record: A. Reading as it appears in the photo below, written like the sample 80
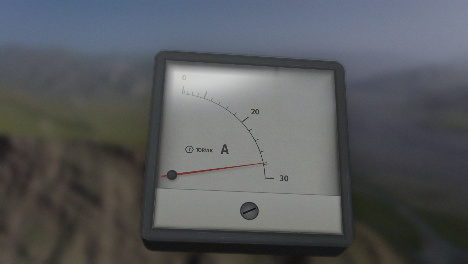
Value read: 28
